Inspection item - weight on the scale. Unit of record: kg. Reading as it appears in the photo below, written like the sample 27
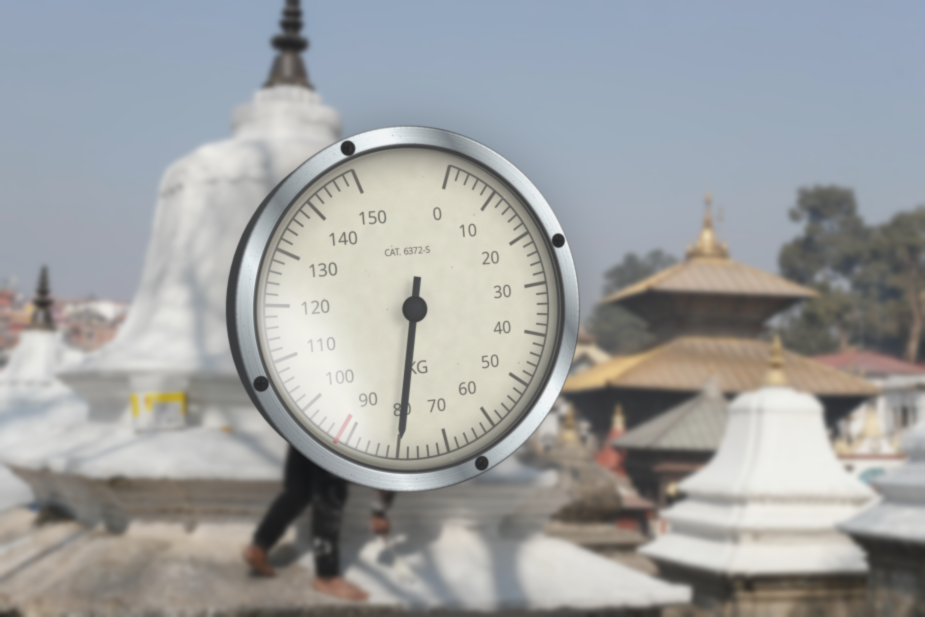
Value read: 80
